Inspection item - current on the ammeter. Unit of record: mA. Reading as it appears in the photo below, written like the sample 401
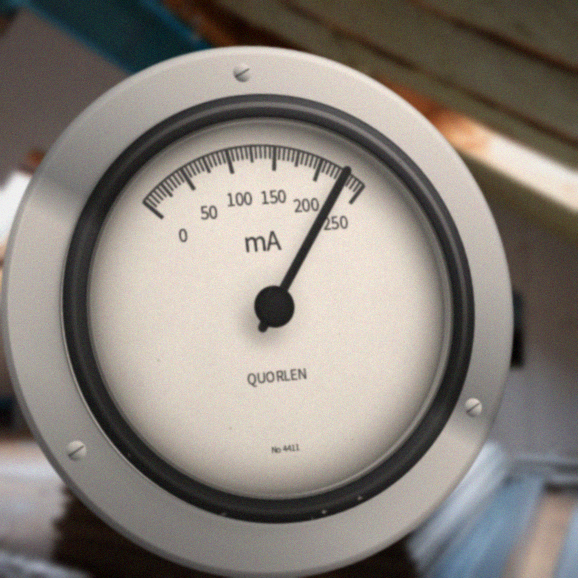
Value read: 225
